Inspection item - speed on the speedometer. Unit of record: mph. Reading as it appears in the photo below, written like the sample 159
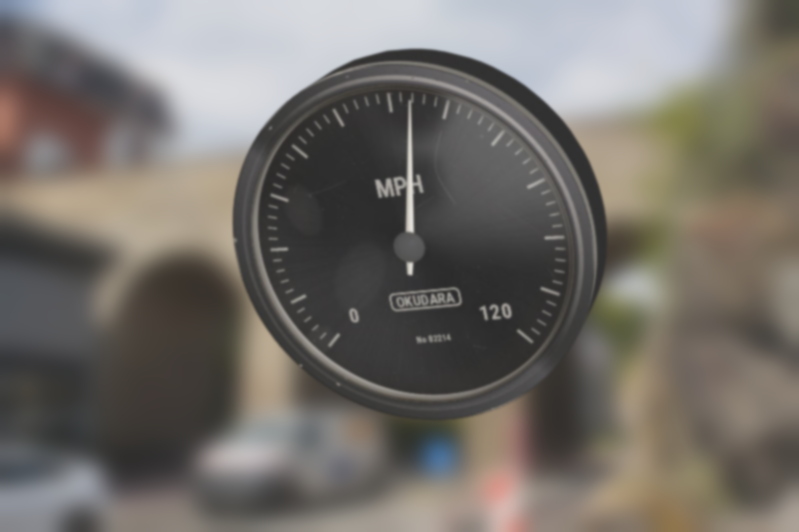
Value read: 64
